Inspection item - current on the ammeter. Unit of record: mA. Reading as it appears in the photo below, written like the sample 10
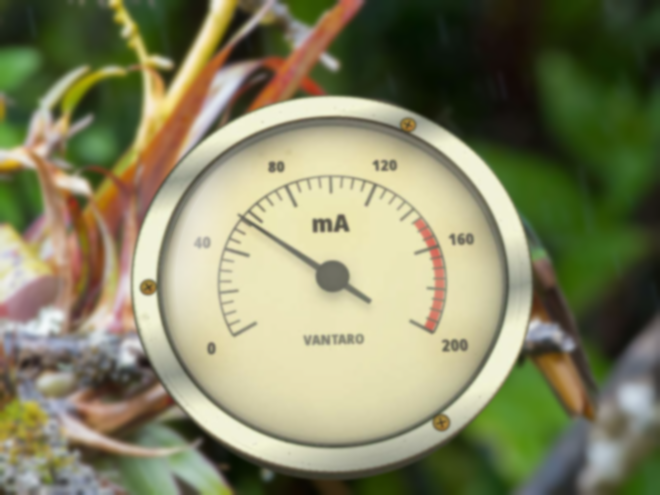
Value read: 55
